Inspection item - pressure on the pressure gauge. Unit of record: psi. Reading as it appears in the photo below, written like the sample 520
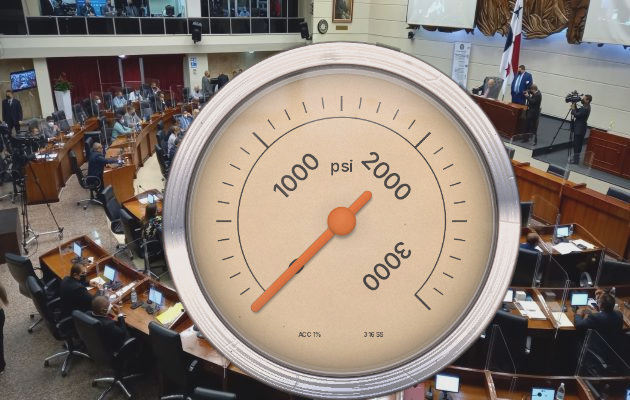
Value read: 0
